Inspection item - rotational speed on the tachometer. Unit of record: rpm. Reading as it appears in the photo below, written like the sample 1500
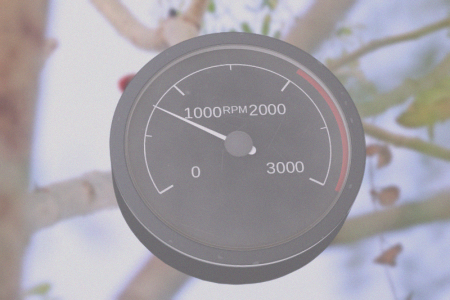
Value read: 750
